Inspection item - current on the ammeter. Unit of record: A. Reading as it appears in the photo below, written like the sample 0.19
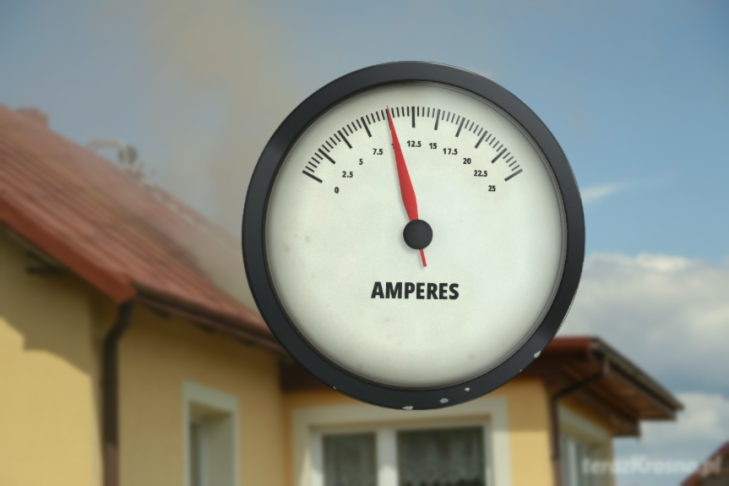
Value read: 10
